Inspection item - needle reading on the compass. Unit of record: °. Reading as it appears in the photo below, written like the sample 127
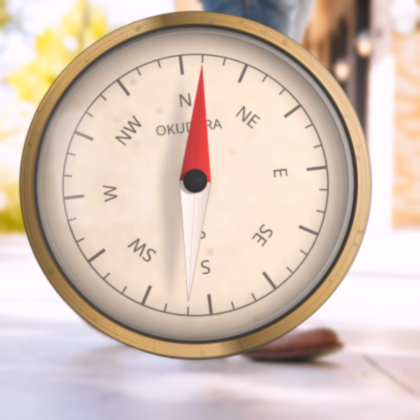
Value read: 10
